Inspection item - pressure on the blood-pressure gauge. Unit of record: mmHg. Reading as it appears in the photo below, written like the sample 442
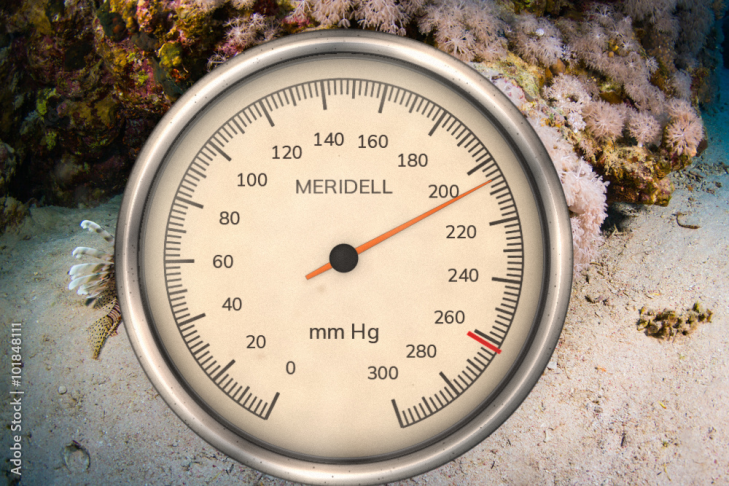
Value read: 206
